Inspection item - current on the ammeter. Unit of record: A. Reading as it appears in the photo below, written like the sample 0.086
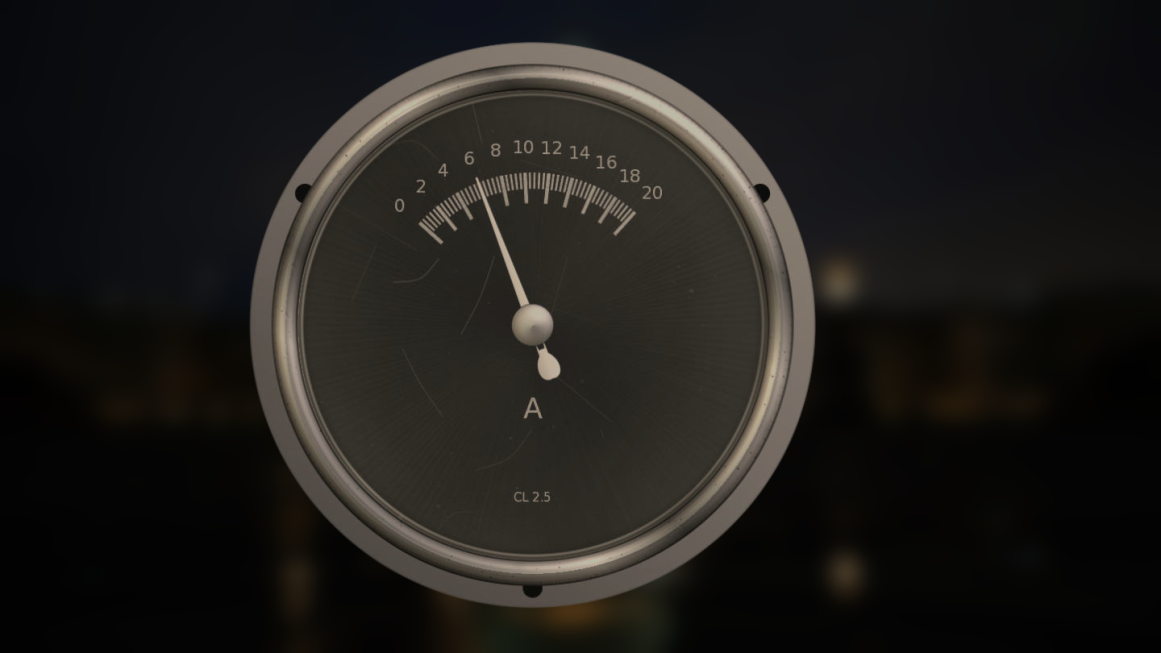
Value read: 6
